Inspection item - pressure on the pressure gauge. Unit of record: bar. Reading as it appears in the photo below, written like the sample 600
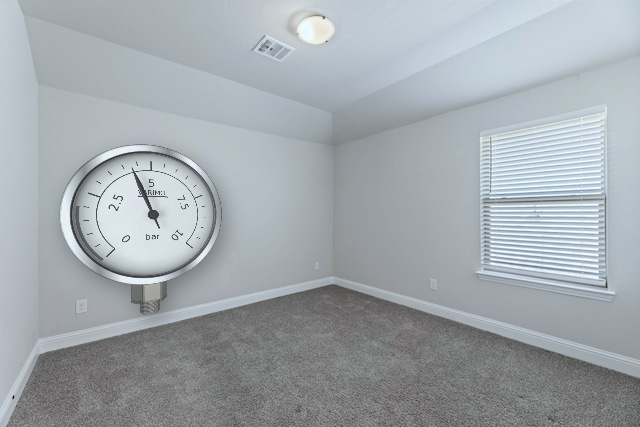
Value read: 4.25
